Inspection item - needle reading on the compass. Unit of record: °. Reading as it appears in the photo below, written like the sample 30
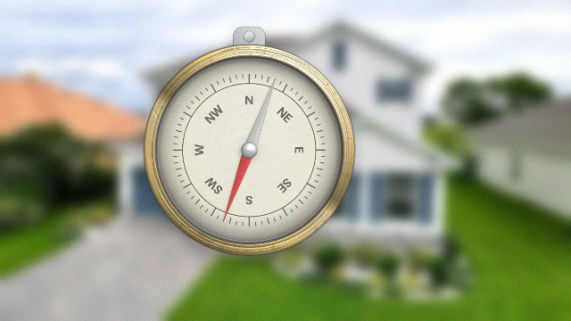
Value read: 200
